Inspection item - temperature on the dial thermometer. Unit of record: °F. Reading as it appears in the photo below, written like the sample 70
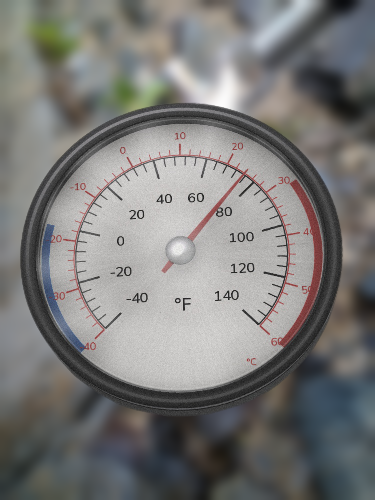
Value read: 76
